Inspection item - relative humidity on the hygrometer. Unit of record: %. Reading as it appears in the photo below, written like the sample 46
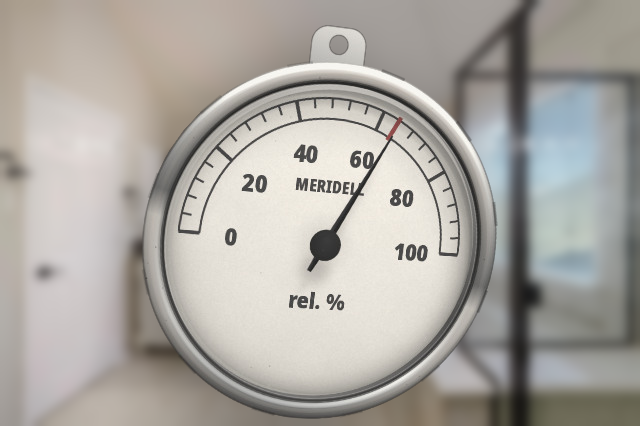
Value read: 64
